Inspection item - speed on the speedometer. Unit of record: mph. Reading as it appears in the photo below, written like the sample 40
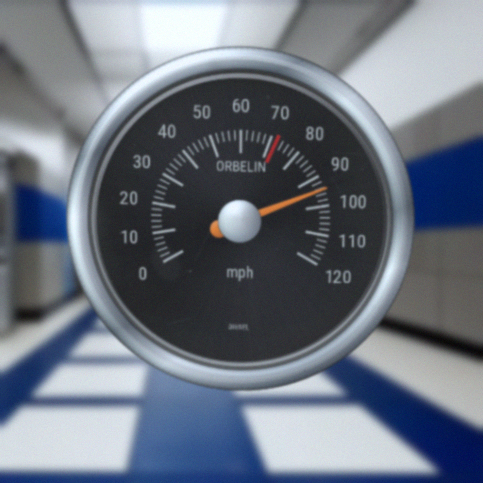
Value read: 94
